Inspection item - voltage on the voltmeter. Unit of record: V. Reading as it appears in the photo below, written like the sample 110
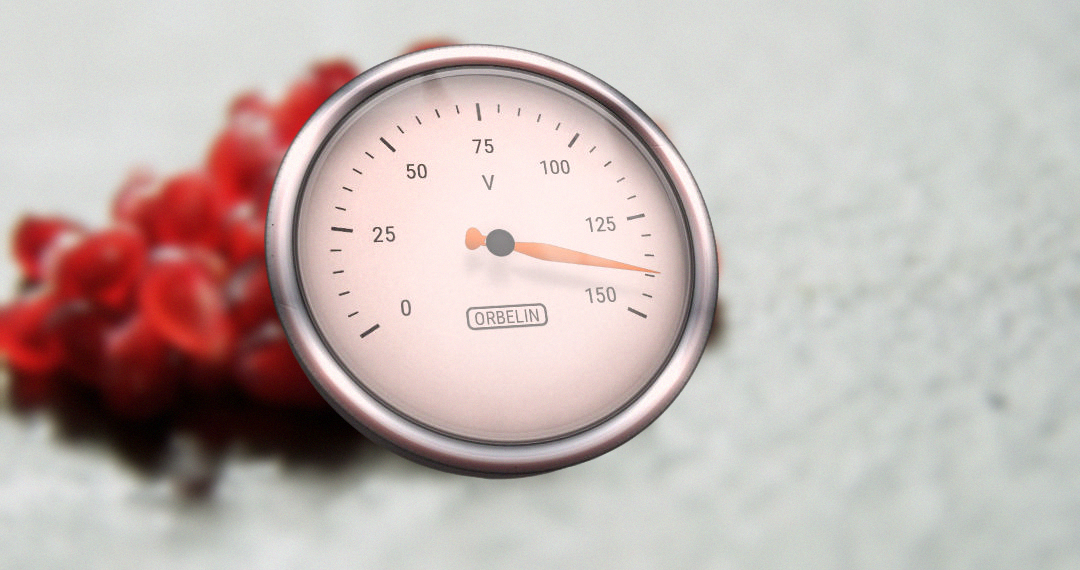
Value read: 140
